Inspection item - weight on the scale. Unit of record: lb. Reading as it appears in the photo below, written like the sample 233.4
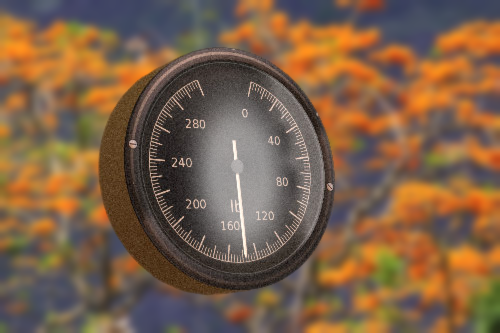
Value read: 150
